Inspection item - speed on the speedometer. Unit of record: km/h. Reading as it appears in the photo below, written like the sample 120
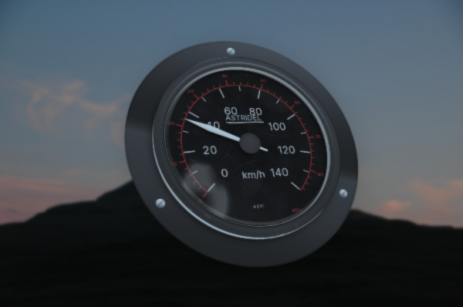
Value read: 35
